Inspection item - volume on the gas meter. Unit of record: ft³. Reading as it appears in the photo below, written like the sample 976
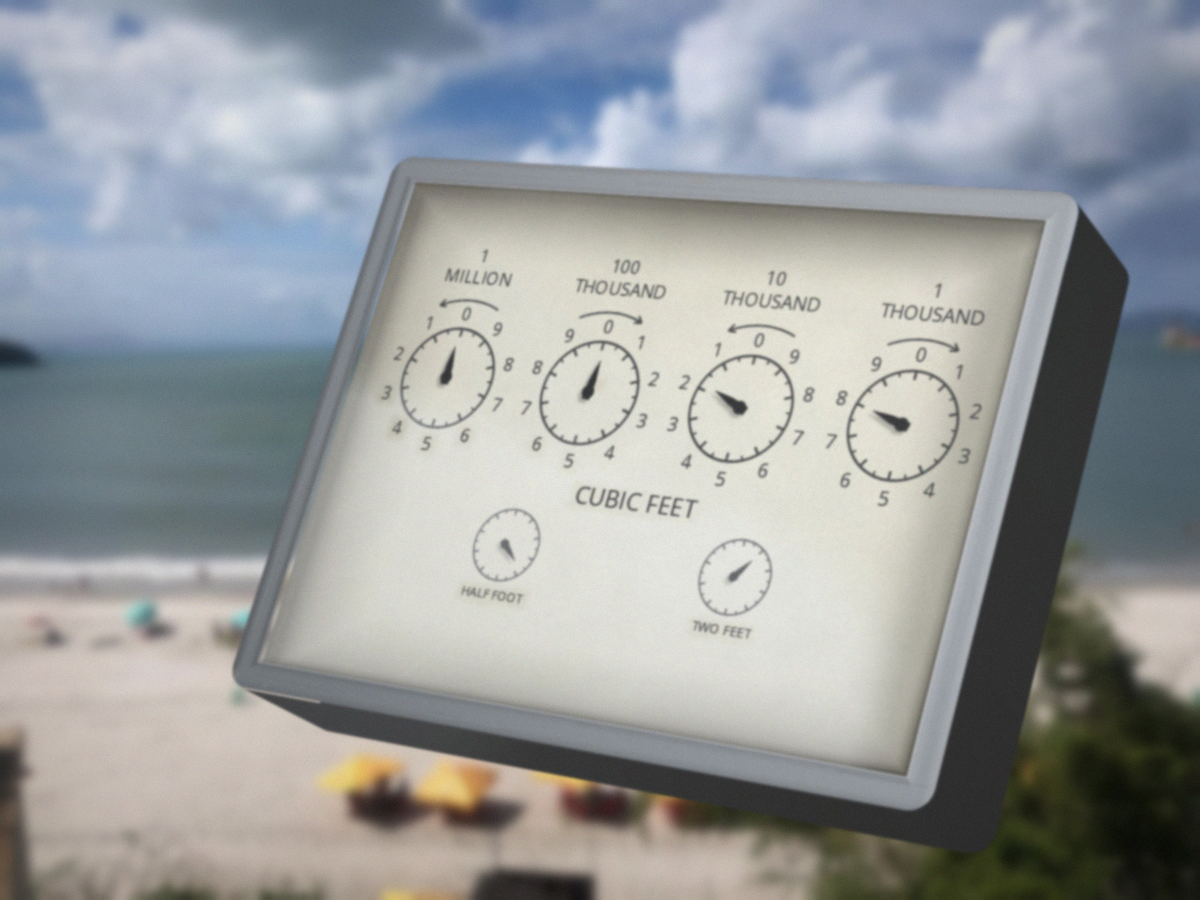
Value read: 1800
